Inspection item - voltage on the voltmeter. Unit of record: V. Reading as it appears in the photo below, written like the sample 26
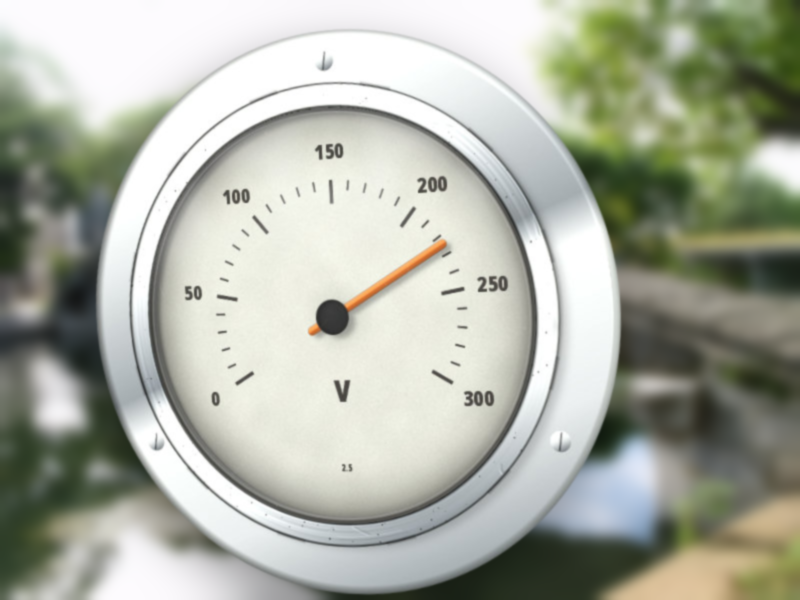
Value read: 225
